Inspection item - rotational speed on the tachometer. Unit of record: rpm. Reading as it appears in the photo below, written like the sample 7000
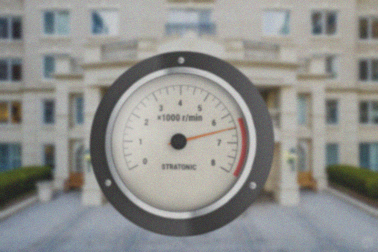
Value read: 6500
